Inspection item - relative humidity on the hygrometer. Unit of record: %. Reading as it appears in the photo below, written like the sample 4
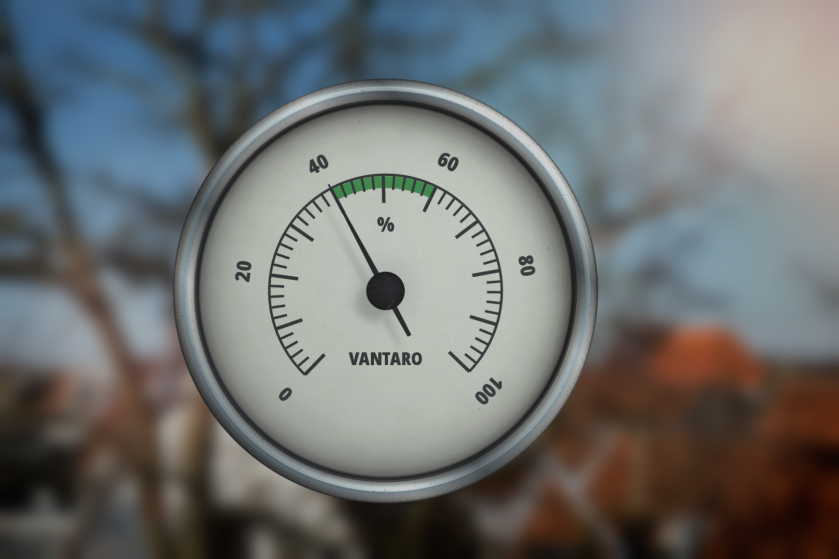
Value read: 40
